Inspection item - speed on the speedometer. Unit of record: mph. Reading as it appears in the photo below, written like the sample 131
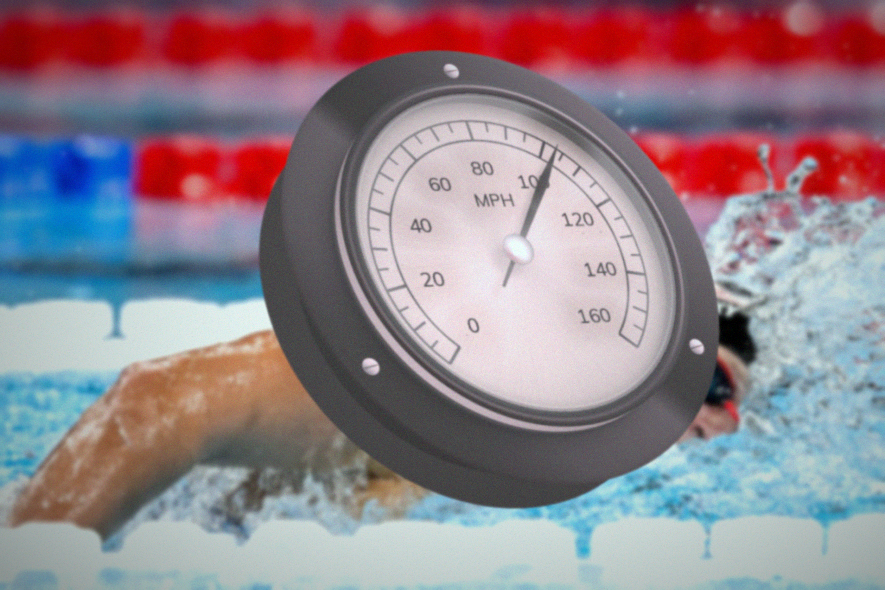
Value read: 102.5
